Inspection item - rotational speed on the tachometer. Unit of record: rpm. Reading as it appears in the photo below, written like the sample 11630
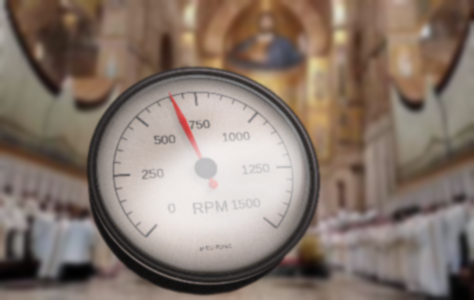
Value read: 650
